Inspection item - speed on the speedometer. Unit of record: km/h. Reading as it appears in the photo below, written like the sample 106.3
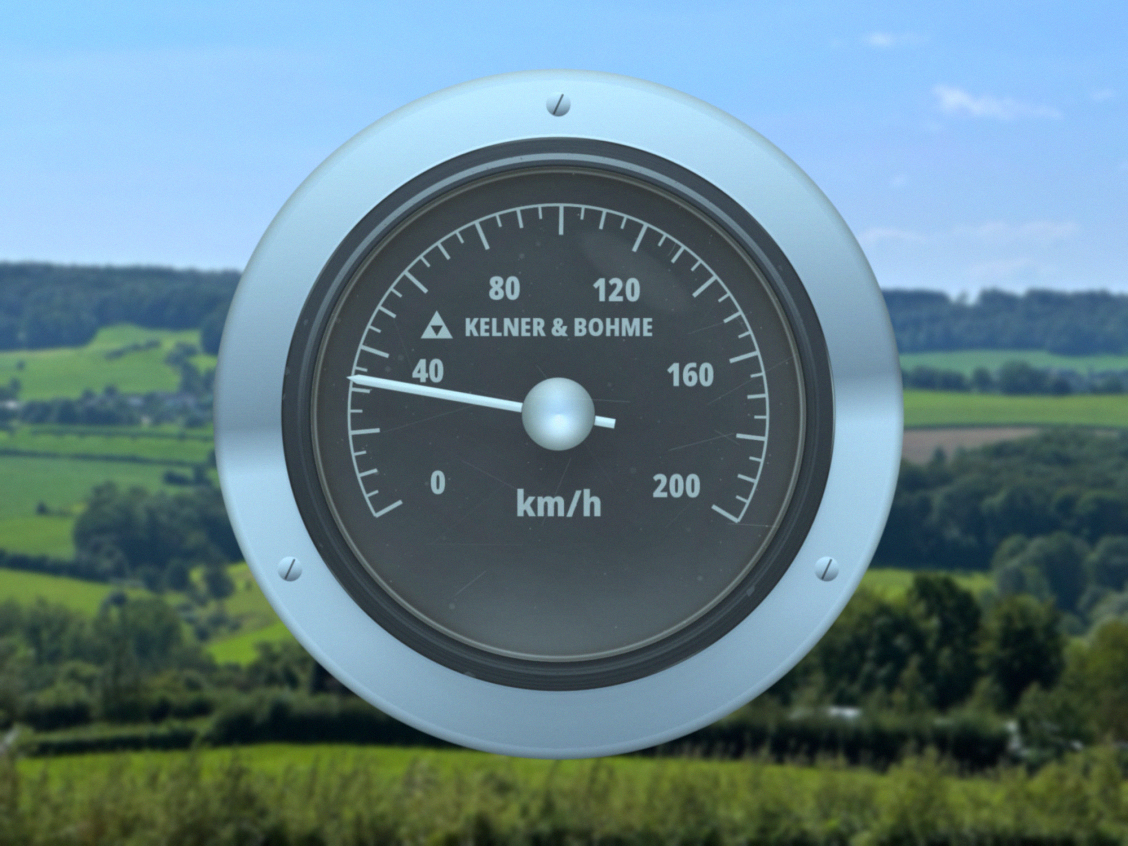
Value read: 32.5
